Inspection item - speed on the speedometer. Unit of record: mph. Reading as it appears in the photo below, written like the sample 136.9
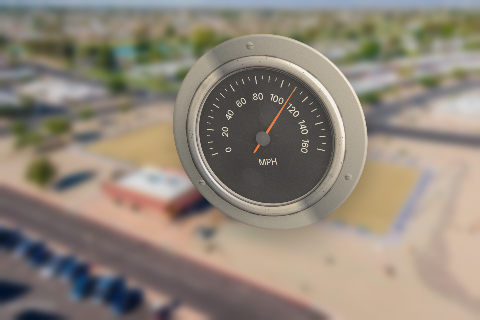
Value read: 110
